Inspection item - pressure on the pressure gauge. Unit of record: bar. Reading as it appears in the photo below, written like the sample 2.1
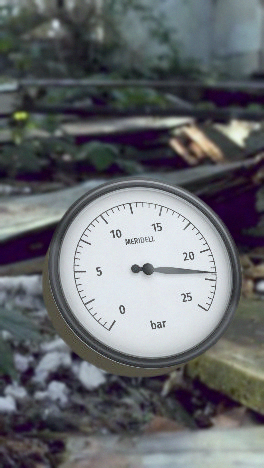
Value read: 22
